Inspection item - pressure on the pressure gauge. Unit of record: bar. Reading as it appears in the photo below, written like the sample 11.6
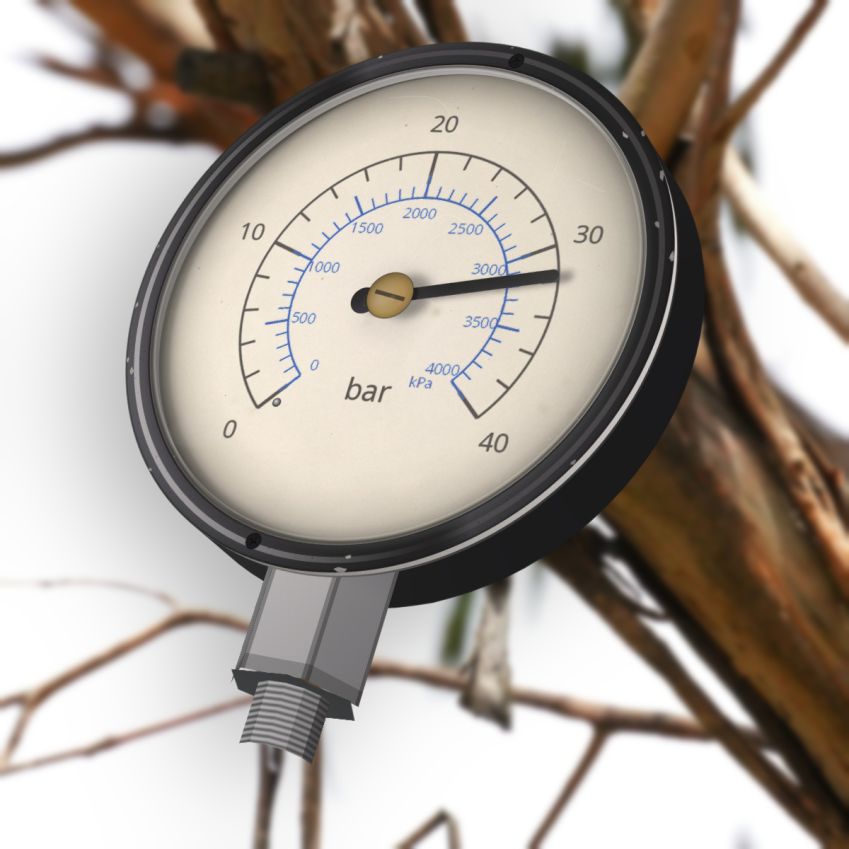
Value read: 32
